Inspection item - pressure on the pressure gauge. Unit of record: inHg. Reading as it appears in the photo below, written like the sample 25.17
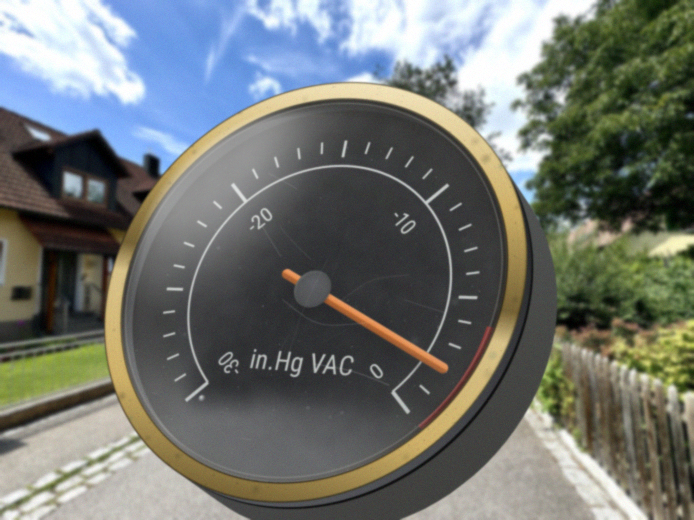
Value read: -2
